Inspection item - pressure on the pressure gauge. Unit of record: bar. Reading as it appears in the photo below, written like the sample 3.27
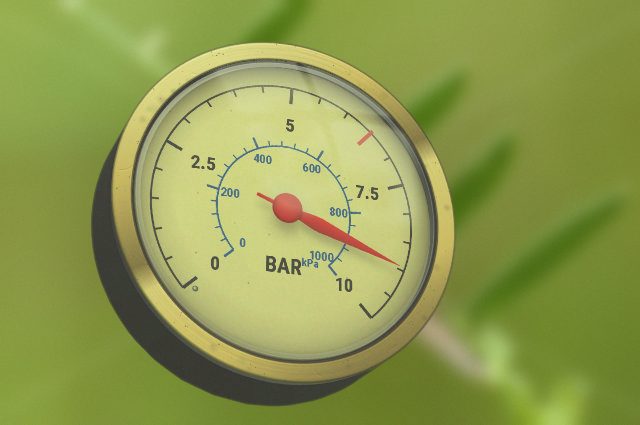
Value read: 9
